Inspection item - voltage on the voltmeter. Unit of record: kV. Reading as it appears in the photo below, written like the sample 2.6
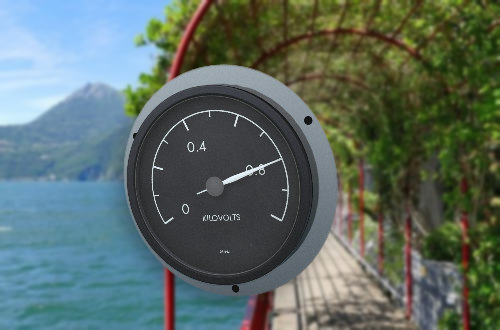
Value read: 0.8
